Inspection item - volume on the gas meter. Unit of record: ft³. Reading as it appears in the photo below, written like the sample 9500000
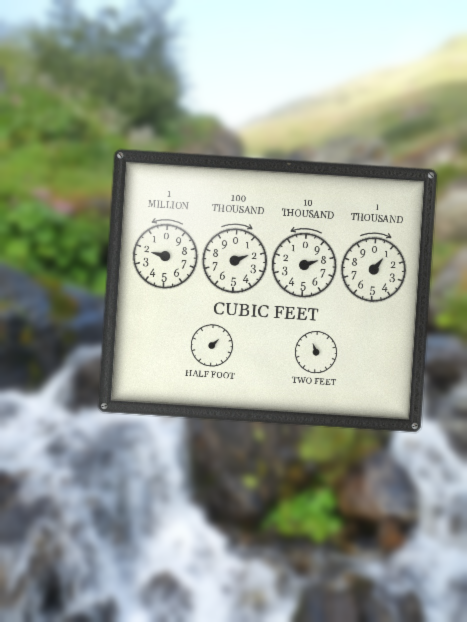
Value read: 218100
